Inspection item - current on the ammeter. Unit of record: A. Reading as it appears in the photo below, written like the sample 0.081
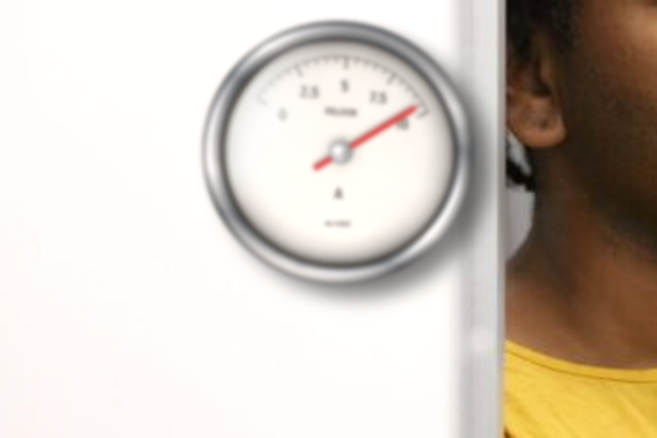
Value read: 9.5
